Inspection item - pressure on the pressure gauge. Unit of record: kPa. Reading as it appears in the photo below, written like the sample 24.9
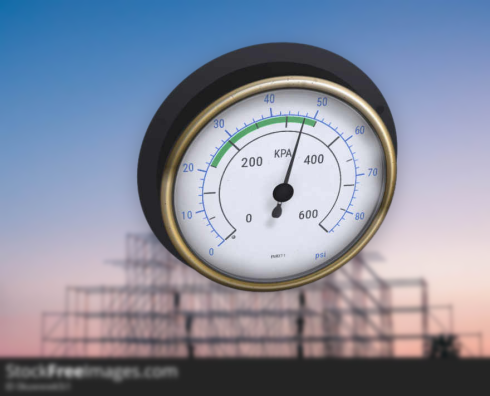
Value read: 325
